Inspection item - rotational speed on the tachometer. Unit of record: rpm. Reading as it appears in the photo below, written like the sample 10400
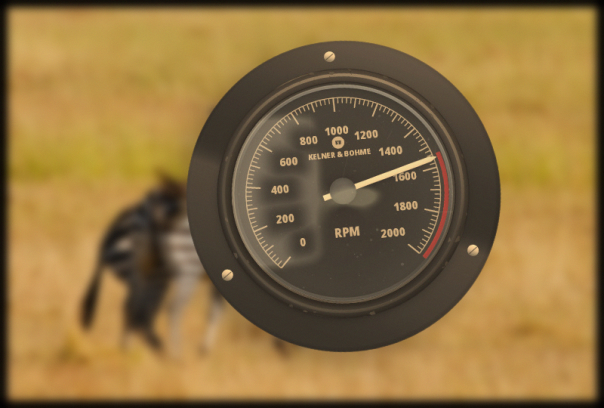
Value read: 1560
